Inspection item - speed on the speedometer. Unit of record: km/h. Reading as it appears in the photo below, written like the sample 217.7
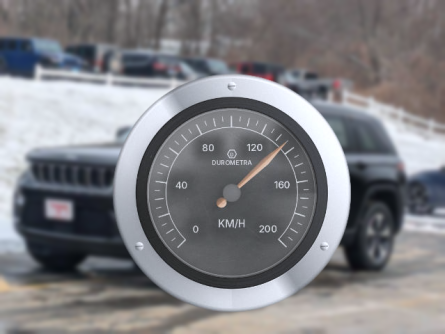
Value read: 135
